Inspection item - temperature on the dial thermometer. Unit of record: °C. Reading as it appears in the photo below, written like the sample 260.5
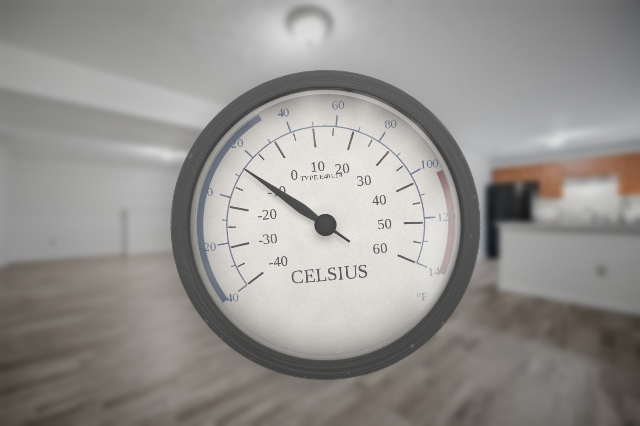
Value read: -10
